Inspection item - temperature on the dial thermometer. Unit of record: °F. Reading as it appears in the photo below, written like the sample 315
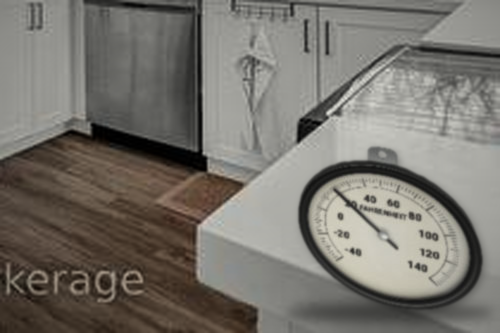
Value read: 20
